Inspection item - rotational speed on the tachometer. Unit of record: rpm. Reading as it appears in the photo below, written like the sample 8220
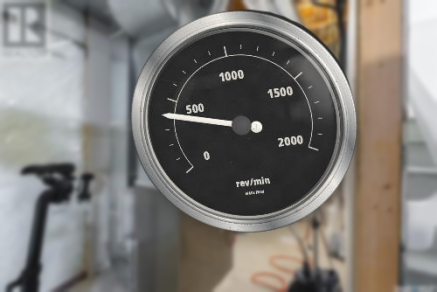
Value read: 400
